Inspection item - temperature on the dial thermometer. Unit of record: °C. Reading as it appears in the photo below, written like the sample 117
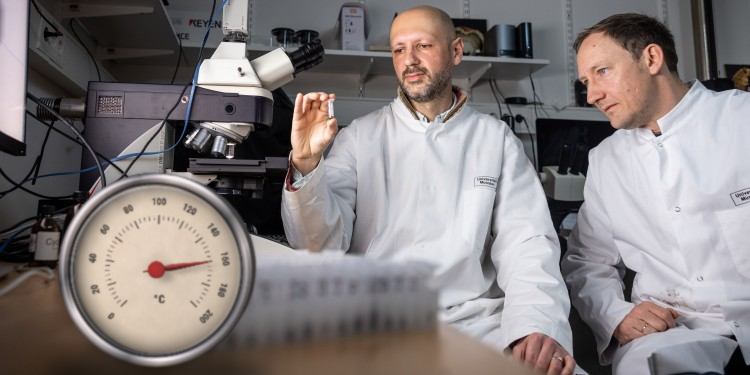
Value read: 160
